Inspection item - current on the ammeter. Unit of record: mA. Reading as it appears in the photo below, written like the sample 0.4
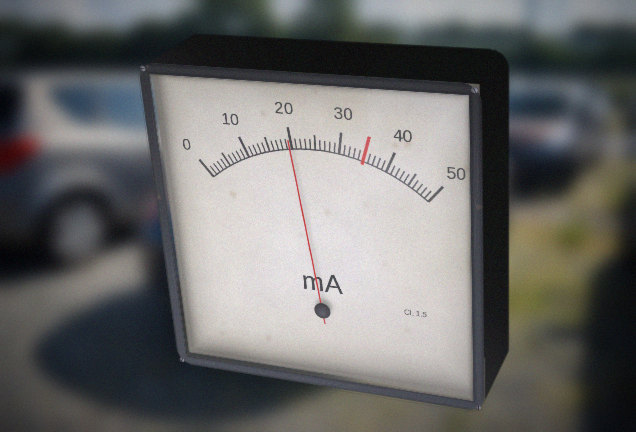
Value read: 20
